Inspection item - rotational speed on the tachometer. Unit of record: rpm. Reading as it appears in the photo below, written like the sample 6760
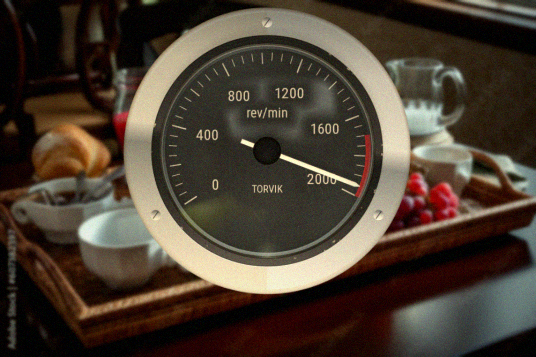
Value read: 1950
